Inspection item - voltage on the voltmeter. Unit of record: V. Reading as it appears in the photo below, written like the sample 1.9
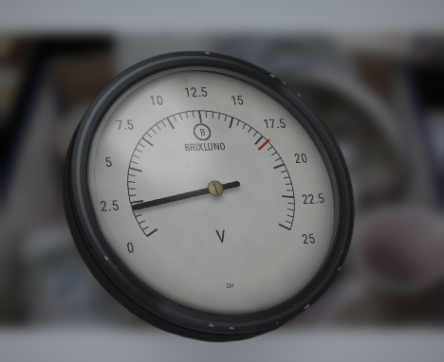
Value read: 2
